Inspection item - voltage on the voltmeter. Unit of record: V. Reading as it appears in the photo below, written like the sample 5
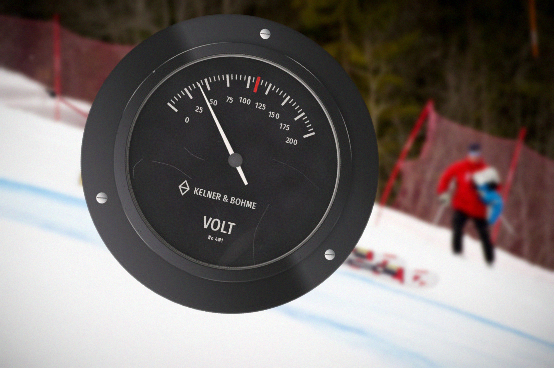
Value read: 40
